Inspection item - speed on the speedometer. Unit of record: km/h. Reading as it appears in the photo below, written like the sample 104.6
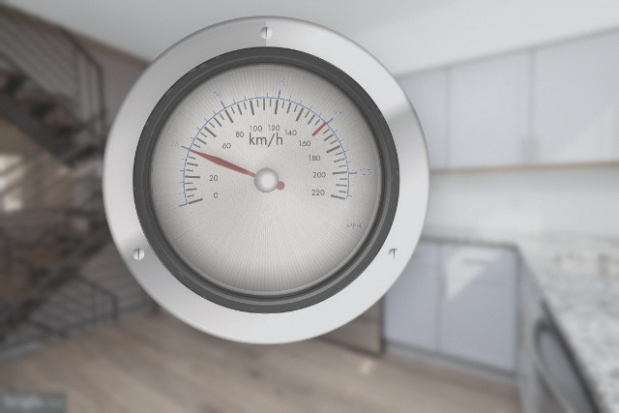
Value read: 40
